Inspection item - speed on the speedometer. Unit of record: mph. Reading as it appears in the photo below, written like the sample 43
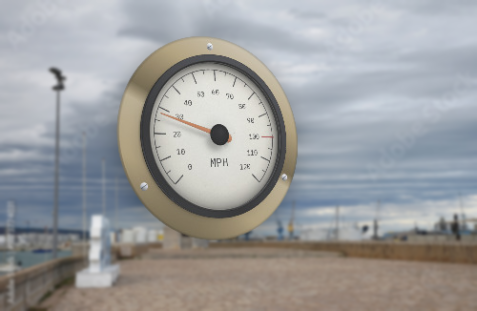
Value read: 27.5
